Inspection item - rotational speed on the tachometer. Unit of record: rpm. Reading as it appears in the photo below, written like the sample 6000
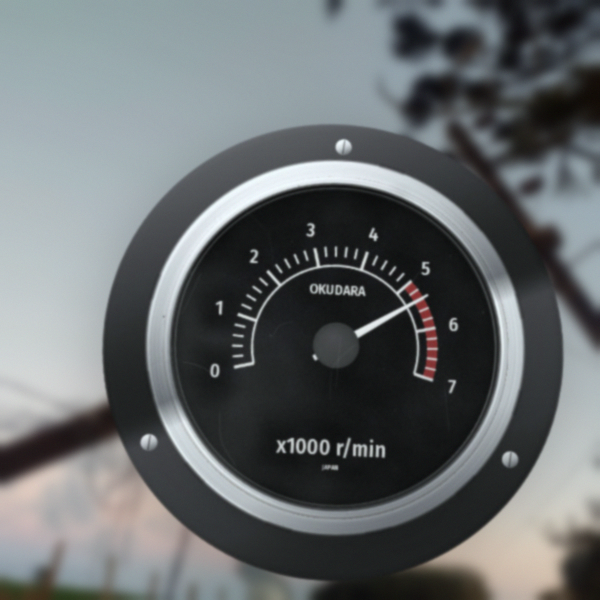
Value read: 5400
